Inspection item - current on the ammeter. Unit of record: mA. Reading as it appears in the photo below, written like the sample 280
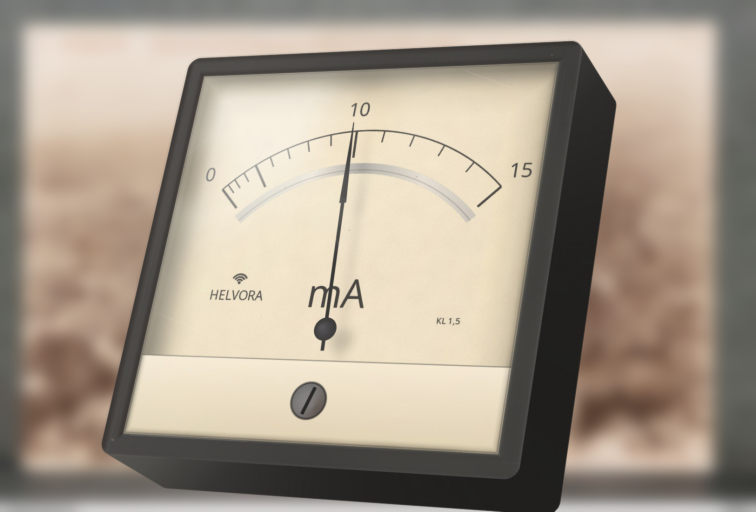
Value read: 10
